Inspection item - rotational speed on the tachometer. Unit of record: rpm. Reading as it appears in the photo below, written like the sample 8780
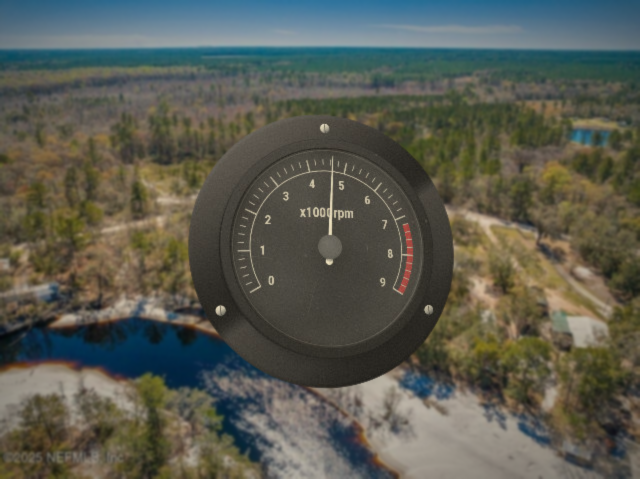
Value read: 4600
